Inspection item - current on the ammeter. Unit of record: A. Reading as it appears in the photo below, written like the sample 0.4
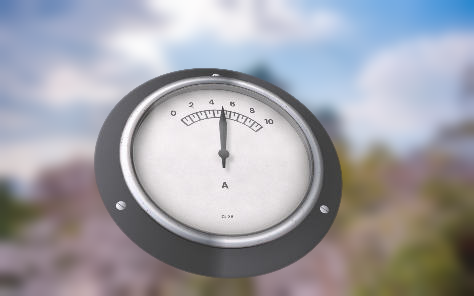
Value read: 5
